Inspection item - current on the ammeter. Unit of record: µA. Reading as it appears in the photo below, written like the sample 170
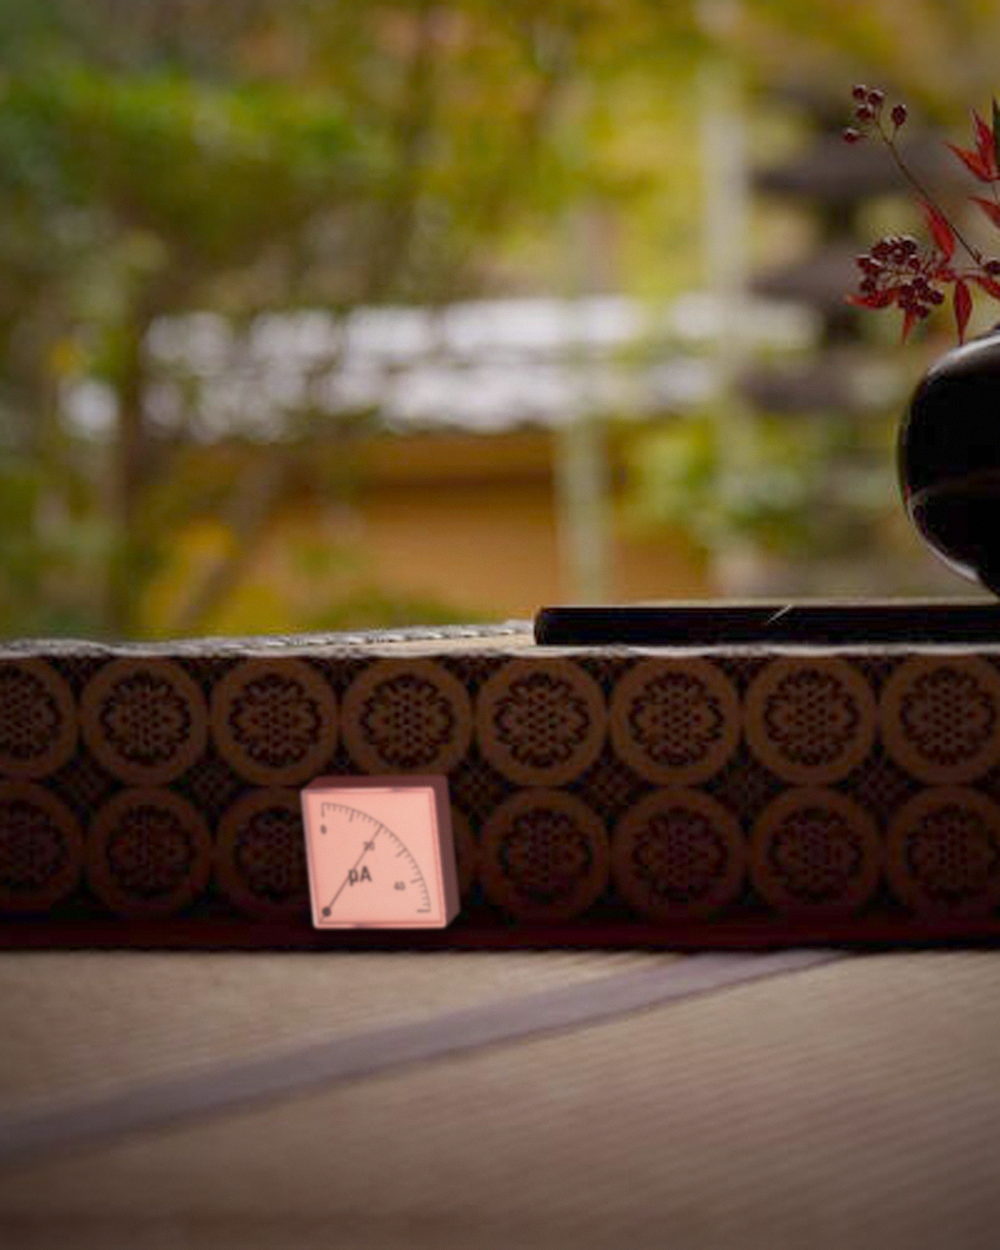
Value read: 20
